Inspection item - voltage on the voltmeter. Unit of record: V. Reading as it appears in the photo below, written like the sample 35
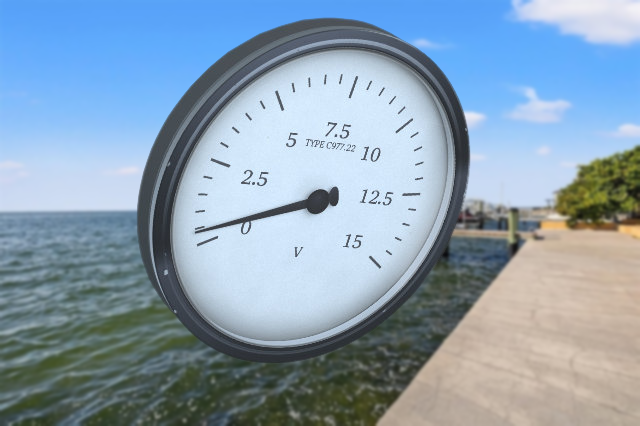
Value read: 0.5
